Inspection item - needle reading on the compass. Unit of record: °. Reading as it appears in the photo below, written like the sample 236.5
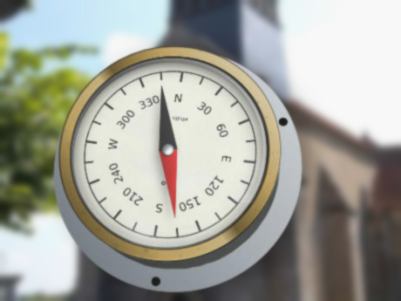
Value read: 165
